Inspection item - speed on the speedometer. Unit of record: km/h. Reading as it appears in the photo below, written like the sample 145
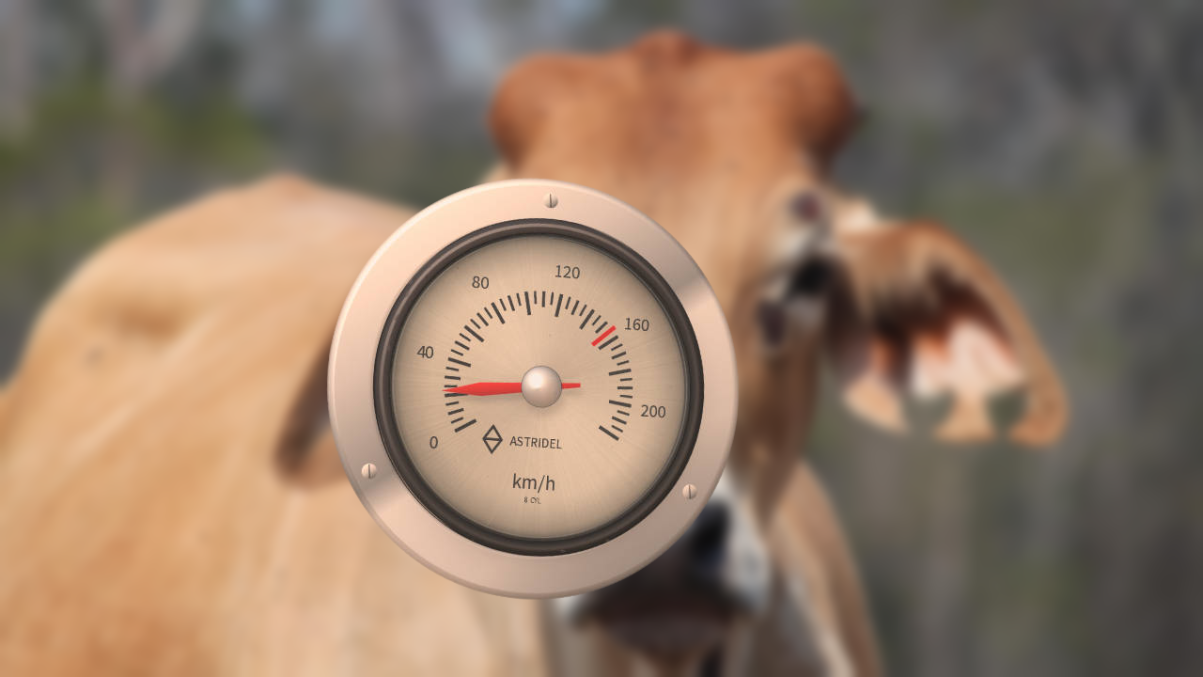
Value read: 22.5
